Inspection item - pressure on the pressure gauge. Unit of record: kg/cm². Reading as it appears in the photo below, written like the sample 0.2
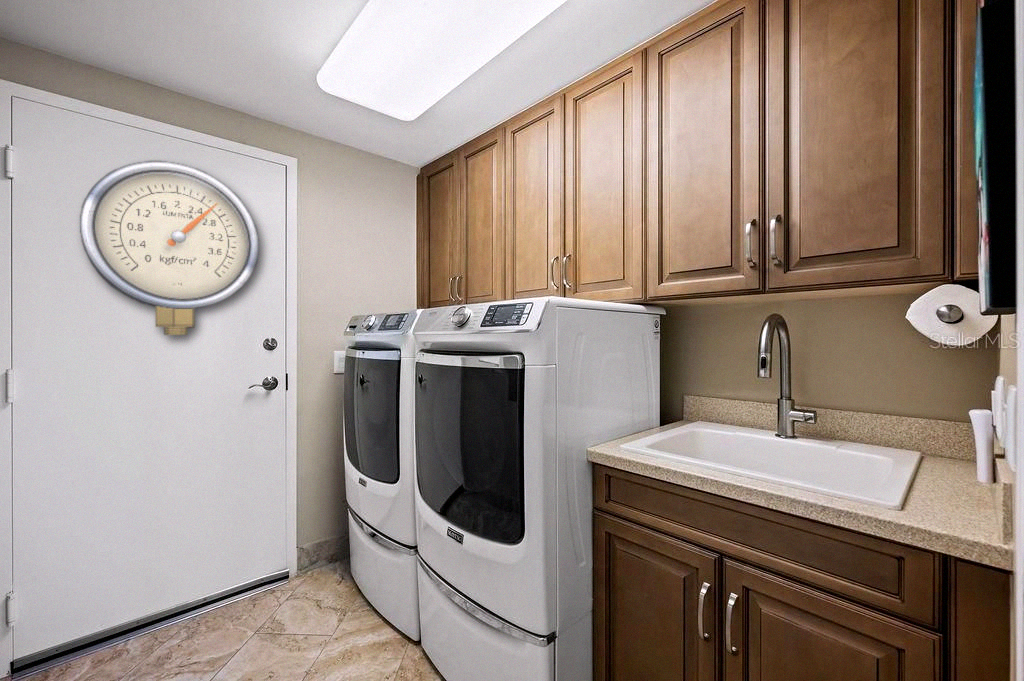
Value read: 2.6
